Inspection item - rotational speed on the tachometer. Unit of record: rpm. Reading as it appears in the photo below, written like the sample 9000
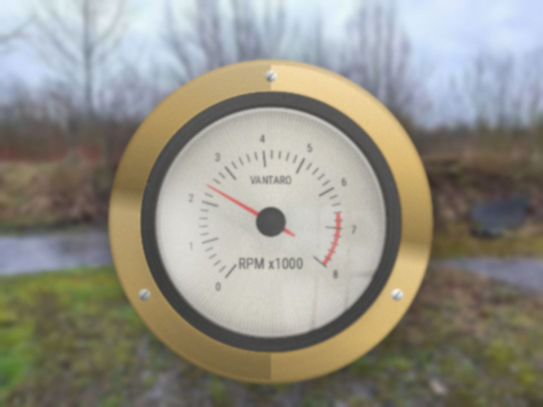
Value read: 2400
